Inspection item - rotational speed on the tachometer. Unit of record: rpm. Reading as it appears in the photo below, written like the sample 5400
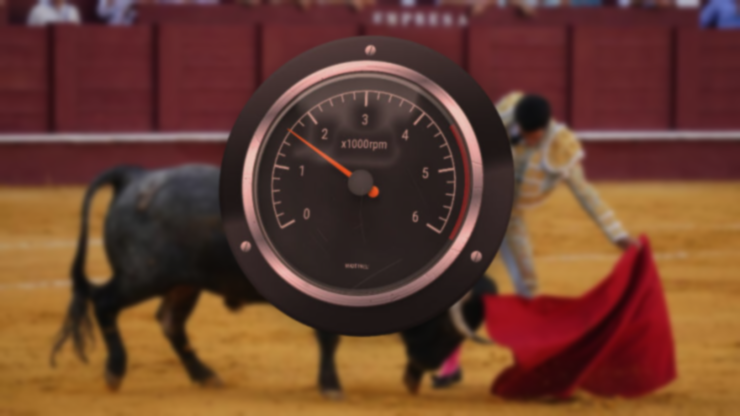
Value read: 1600
